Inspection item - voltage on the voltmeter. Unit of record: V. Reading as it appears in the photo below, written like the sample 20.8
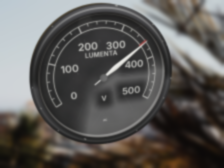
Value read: 360
